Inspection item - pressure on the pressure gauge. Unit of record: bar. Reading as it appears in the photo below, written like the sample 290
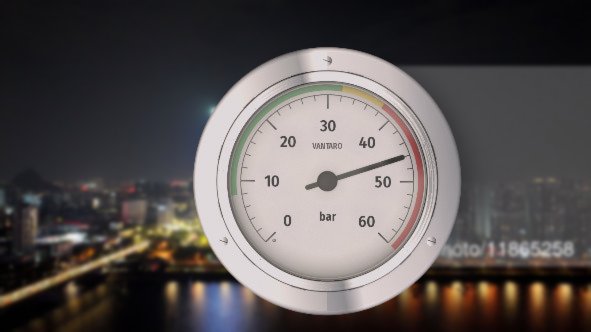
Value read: 46
